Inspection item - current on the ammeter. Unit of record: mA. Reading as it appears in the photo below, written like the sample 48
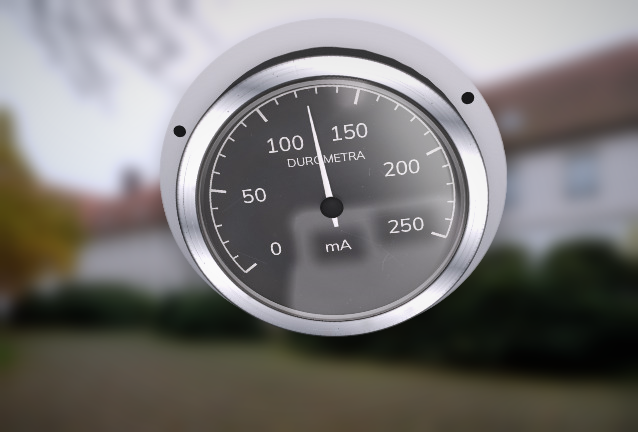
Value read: 125
